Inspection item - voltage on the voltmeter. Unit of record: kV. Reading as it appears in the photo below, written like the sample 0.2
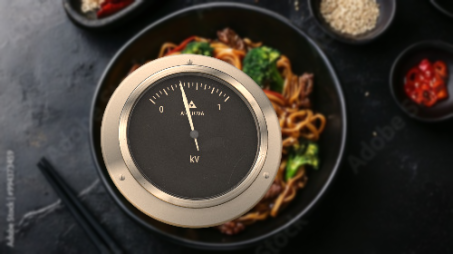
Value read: 0.4
